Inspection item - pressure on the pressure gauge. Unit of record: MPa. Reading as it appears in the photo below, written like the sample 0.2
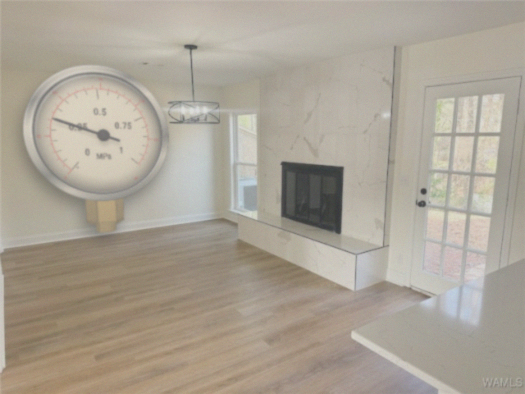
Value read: 0.25
